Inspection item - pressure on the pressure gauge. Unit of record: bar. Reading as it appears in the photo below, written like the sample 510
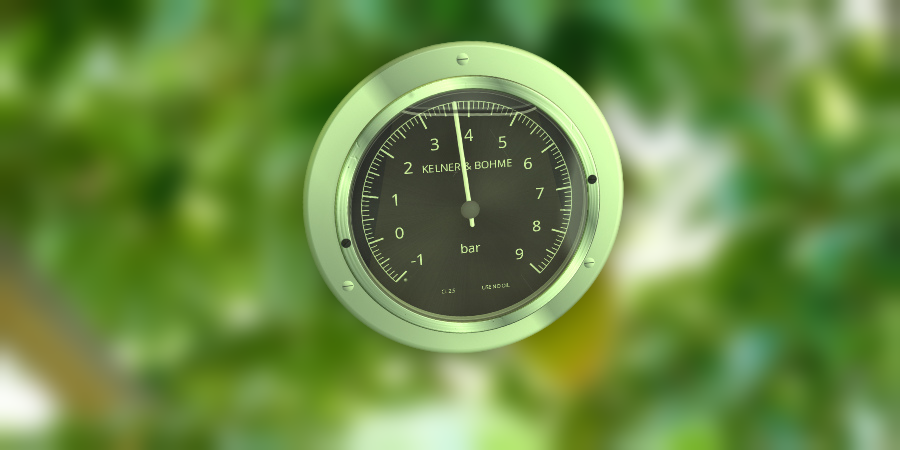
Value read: 3.7
